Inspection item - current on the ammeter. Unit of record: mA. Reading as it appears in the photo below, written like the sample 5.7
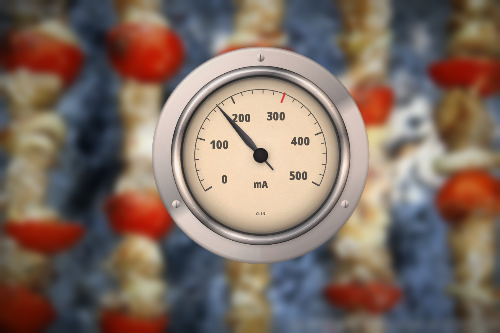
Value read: 170
